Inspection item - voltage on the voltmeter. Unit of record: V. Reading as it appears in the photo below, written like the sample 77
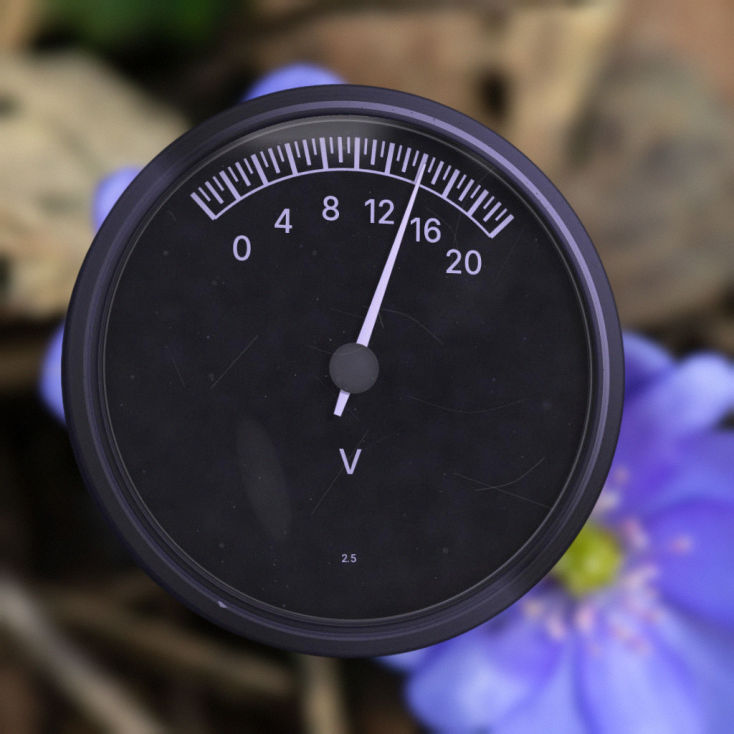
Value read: 14
